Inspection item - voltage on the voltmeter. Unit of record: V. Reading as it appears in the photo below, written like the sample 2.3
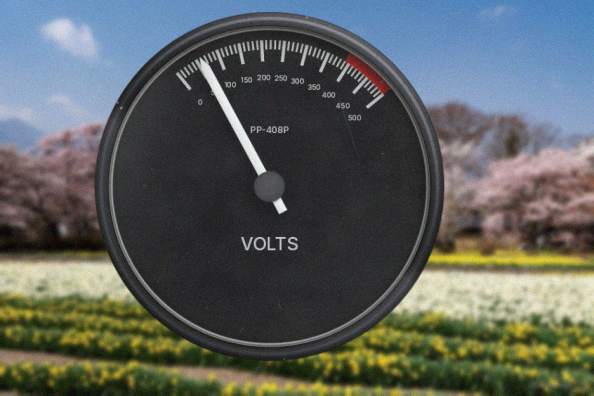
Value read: 60
